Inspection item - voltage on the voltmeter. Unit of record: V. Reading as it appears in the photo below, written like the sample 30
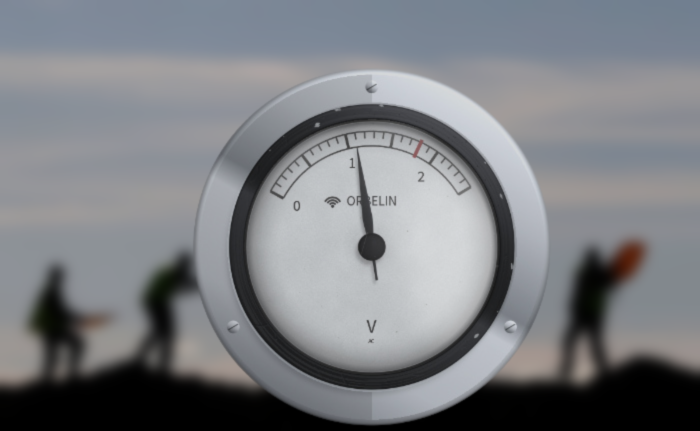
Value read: 1.1
